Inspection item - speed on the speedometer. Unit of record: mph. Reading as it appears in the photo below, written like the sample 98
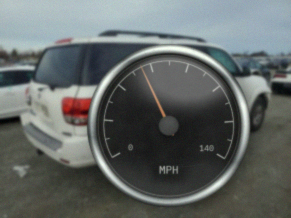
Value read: 55
